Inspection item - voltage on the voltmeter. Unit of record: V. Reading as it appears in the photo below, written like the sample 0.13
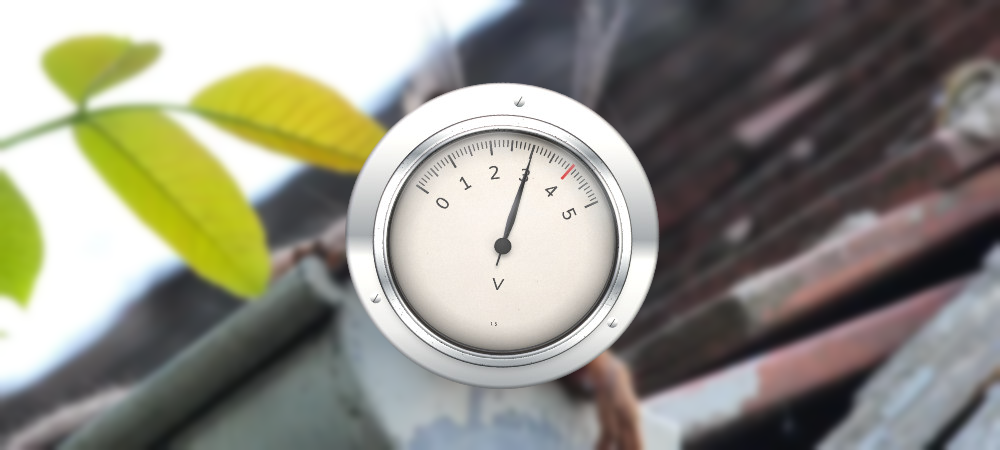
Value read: 3
